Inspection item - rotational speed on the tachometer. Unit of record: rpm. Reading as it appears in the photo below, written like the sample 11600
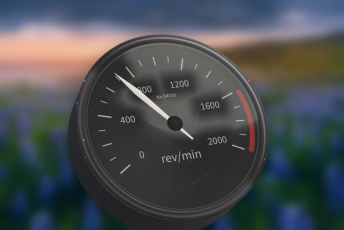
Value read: 700
